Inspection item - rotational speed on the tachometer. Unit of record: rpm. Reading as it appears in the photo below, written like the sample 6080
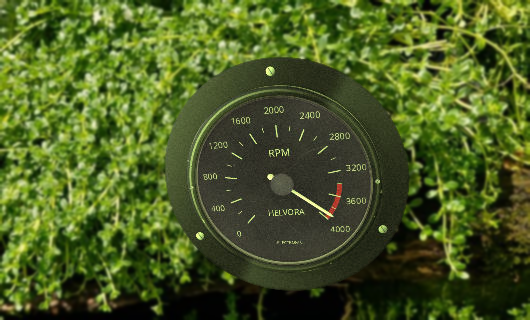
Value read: 3900
